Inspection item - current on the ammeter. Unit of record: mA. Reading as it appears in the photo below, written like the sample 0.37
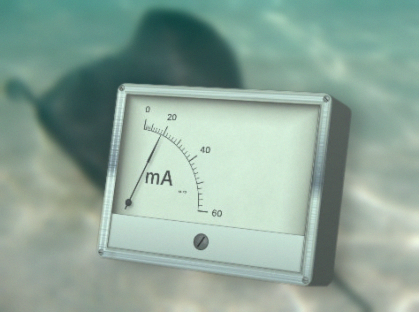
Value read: 20
